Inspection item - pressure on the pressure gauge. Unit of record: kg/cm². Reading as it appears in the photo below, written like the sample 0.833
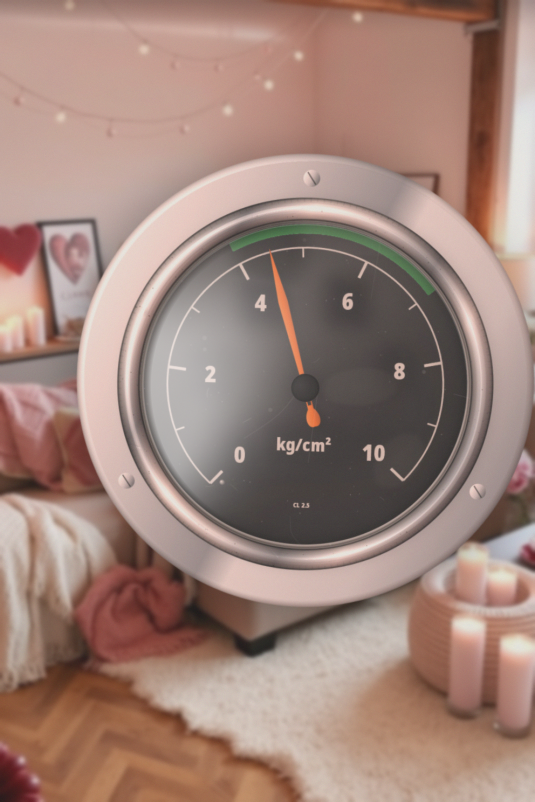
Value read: 4.5
